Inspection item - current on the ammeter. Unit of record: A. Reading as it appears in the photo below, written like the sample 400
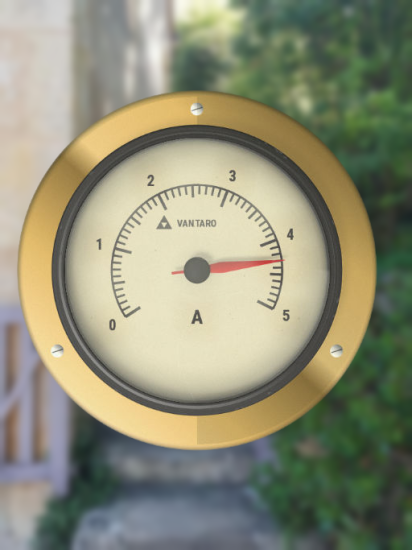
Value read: 4.3
